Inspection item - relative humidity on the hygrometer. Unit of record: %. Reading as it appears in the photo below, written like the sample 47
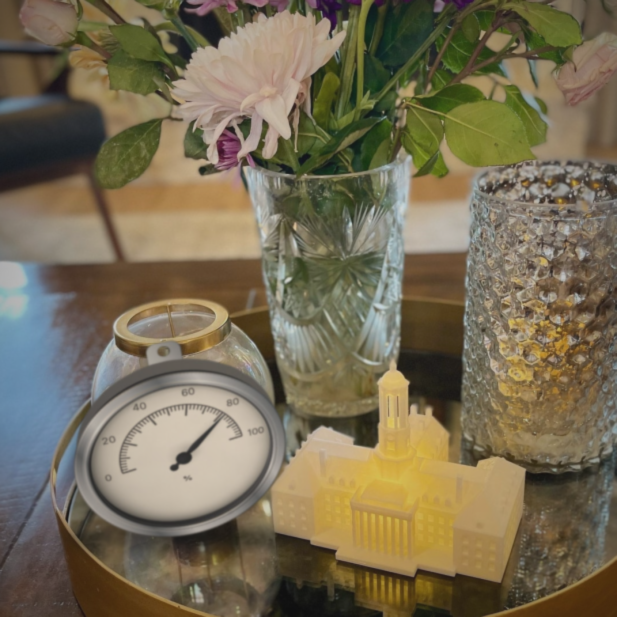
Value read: 80
